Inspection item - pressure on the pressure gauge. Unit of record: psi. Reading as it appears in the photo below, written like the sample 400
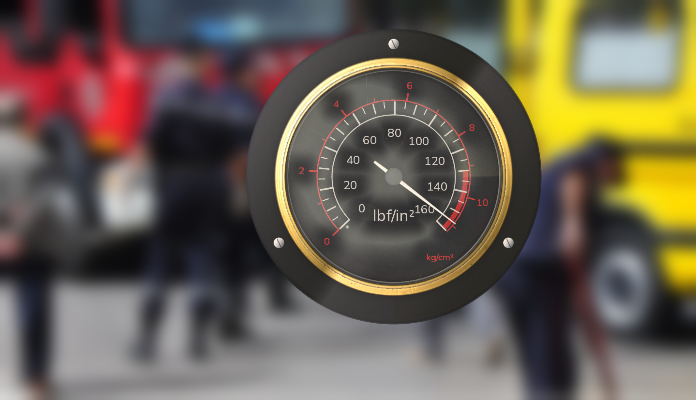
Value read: 155
